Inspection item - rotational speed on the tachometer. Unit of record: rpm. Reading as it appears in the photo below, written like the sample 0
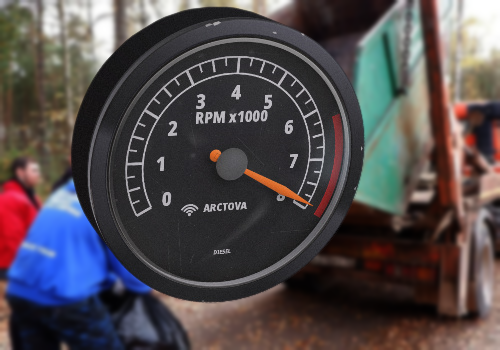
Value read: 7875
